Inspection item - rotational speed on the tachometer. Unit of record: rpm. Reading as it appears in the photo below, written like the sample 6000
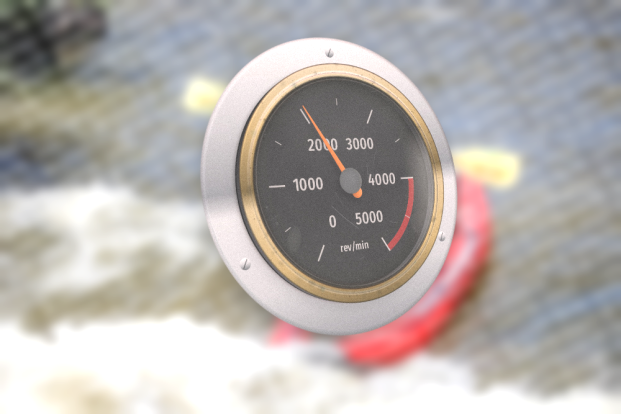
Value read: 2000
